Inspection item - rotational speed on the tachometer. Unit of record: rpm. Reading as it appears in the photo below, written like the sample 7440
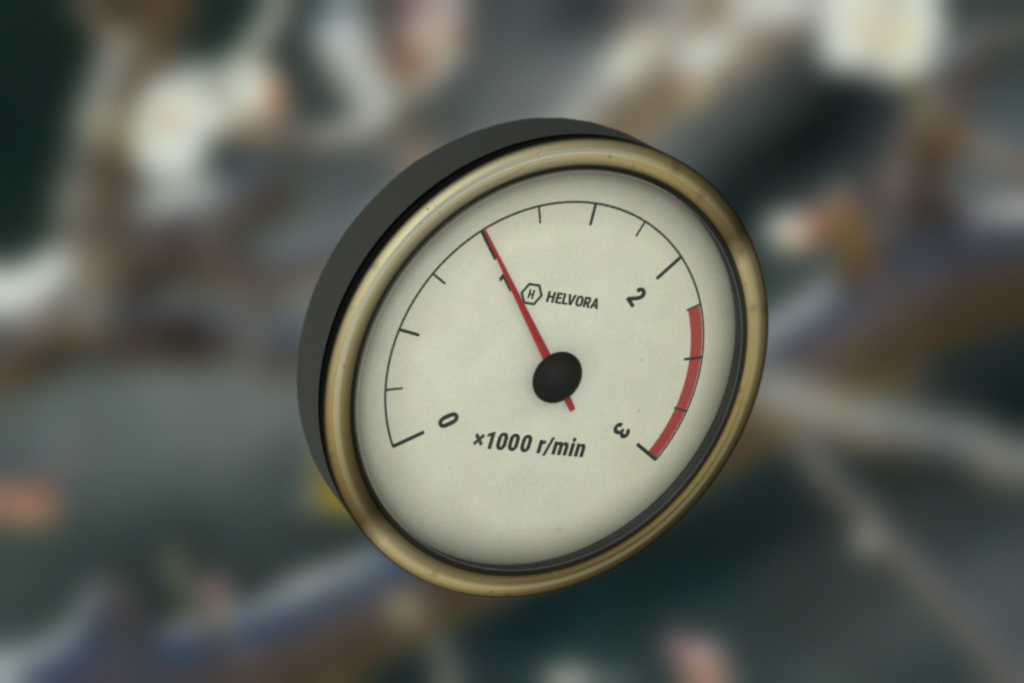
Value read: 1000
